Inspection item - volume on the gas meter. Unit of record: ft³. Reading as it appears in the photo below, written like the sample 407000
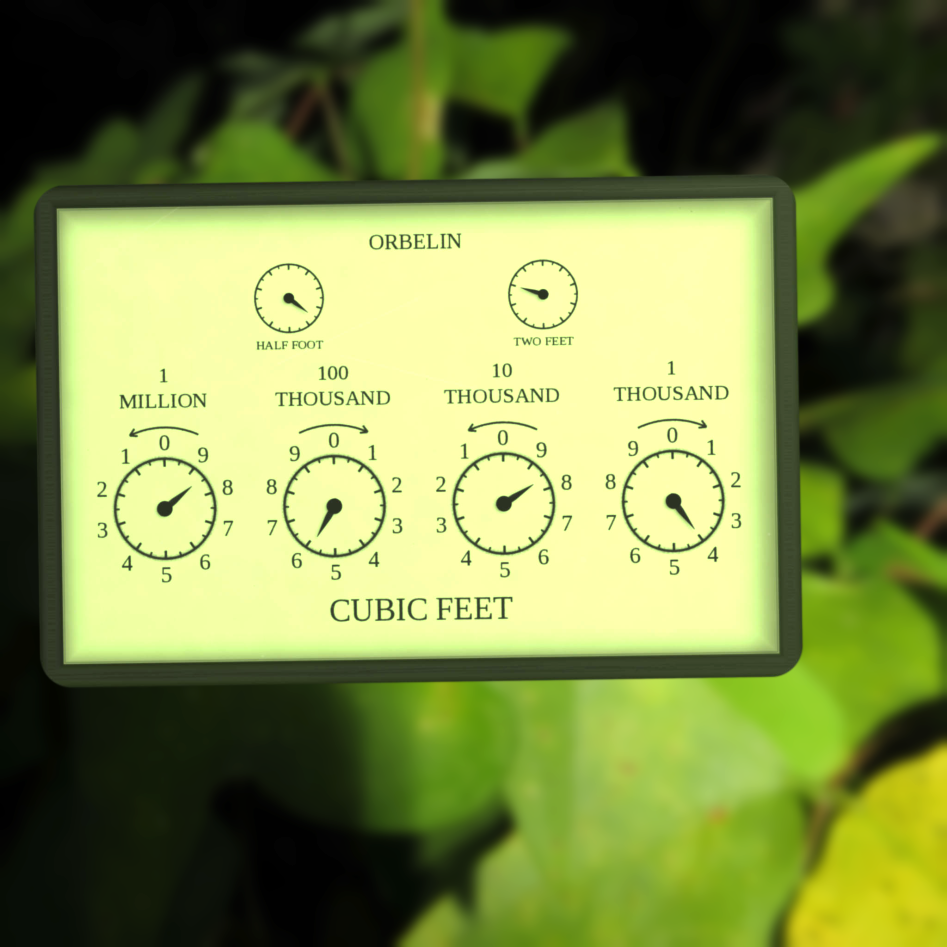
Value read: 858400
